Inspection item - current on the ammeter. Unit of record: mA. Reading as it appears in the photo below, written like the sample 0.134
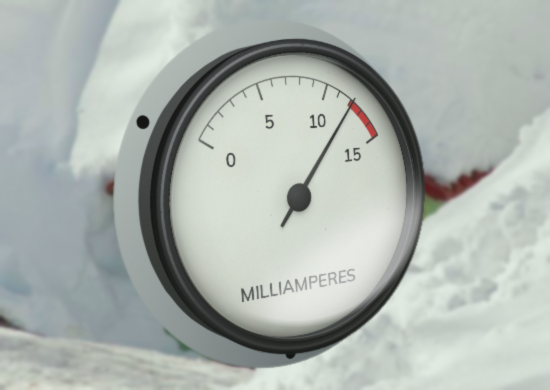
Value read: 12
